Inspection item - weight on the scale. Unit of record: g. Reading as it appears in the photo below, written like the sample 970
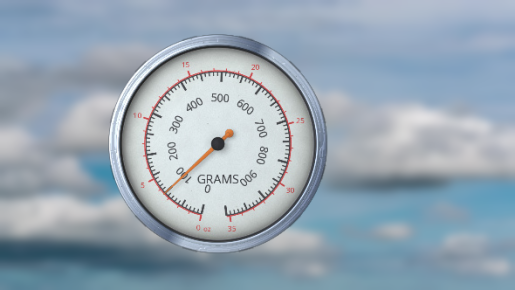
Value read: 100
